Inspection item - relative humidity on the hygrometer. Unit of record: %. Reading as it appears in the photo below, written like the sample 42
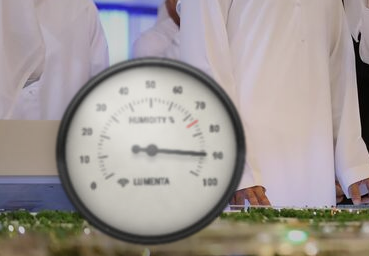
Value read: 90
